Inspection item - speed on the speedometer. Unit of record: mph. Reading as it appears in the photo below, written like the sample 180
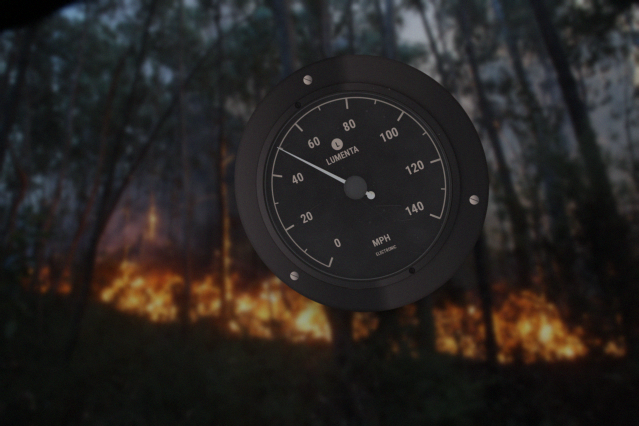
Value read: 50
